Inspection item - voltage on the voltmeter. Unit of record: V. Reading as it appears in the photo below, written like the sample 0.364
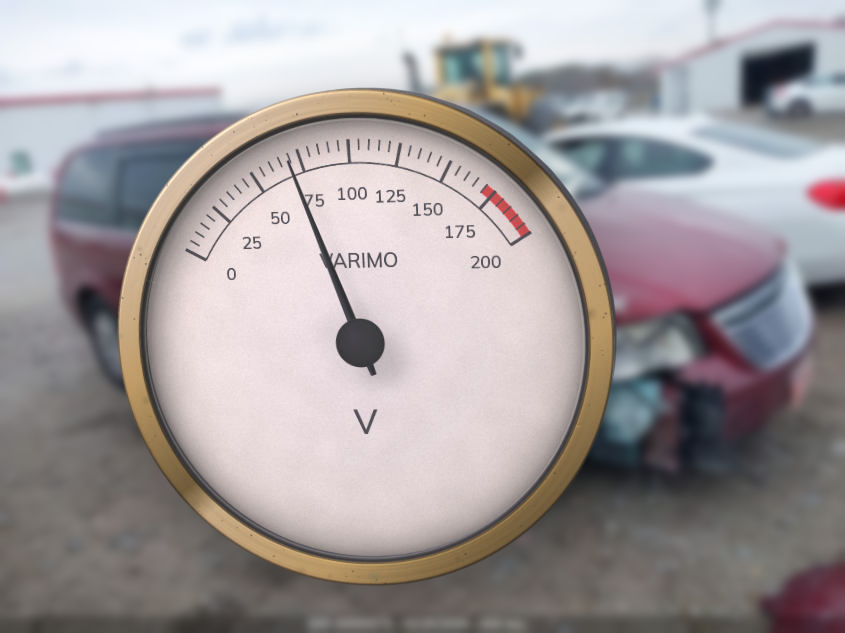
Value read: 70
